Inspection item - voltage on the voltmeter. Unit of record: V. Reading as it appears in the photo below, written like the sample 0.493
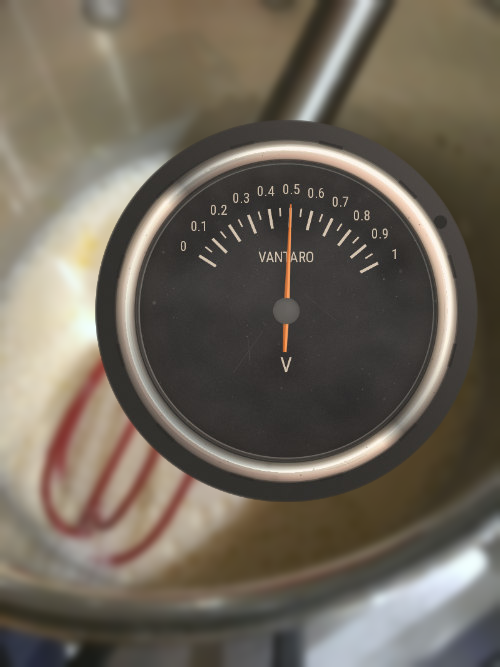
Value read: 0.5
